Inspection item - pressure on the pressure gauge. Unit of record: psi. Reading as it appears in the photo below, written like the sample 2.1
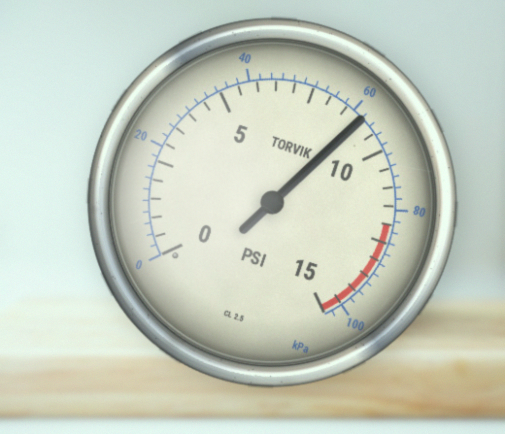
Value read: 9
